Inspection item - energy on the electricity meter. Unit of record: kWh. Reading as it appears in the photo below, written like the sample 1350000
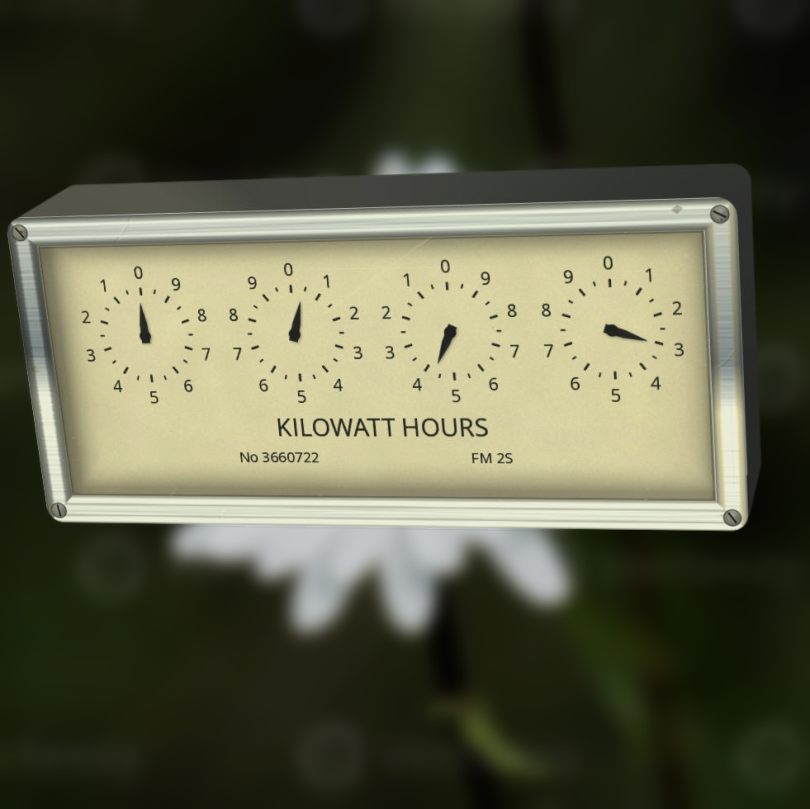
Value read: 43
